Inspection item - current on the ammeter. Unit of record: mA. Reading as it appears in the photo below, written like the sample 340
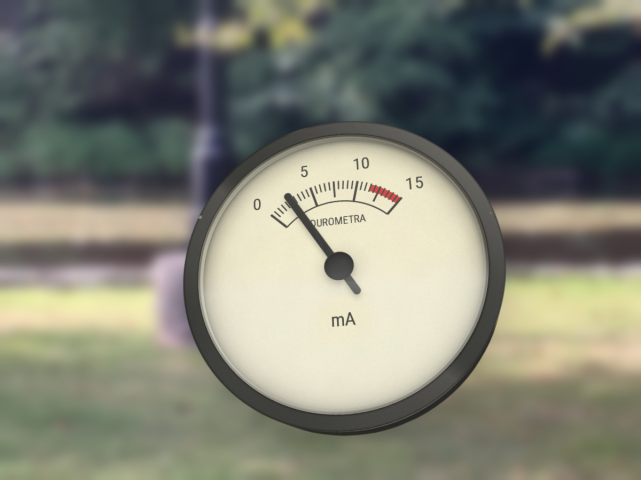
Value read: 2.5
